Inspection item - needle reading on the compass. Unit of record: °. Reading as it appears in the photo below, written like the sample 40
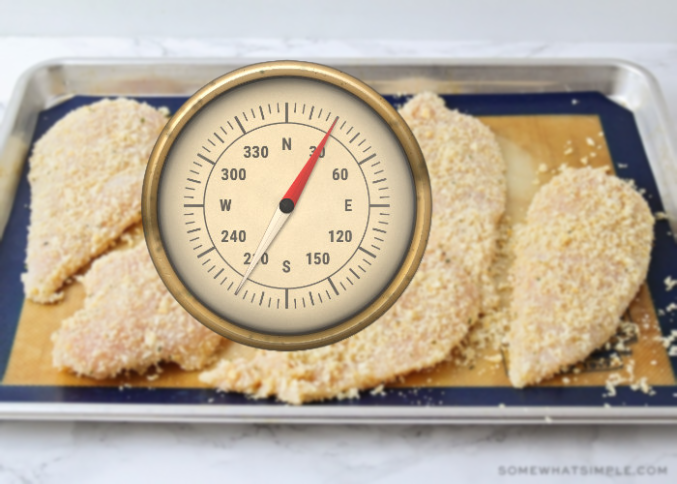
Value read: 30
